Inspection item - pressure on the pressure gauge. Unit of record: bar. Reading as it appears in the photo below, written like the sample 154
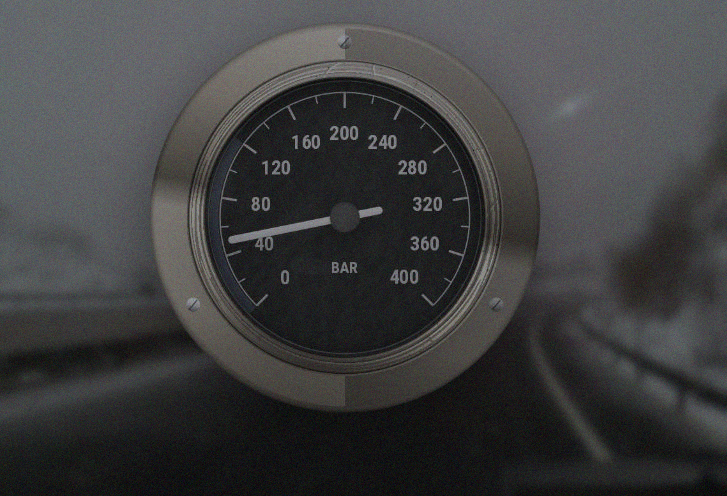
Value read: 50
